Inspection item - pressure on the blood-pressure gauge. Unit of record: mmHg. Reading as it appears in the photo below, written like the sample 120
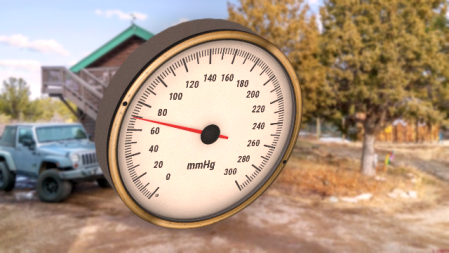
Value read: 70
